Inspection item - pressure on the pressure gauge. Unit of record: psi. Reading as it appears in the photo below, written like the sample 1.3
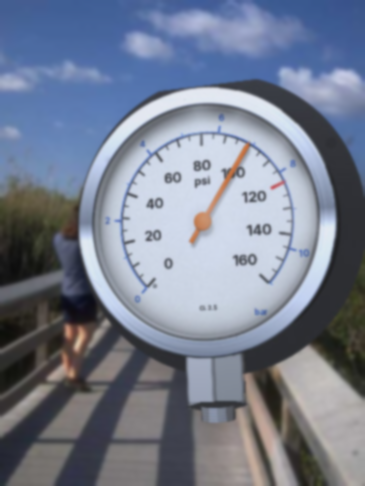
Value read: 100
